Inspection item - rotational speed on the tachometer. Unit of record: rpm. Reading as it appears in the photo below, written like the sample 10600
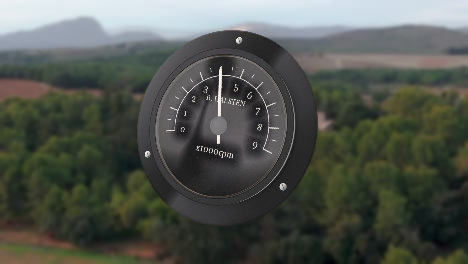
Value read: 4000
